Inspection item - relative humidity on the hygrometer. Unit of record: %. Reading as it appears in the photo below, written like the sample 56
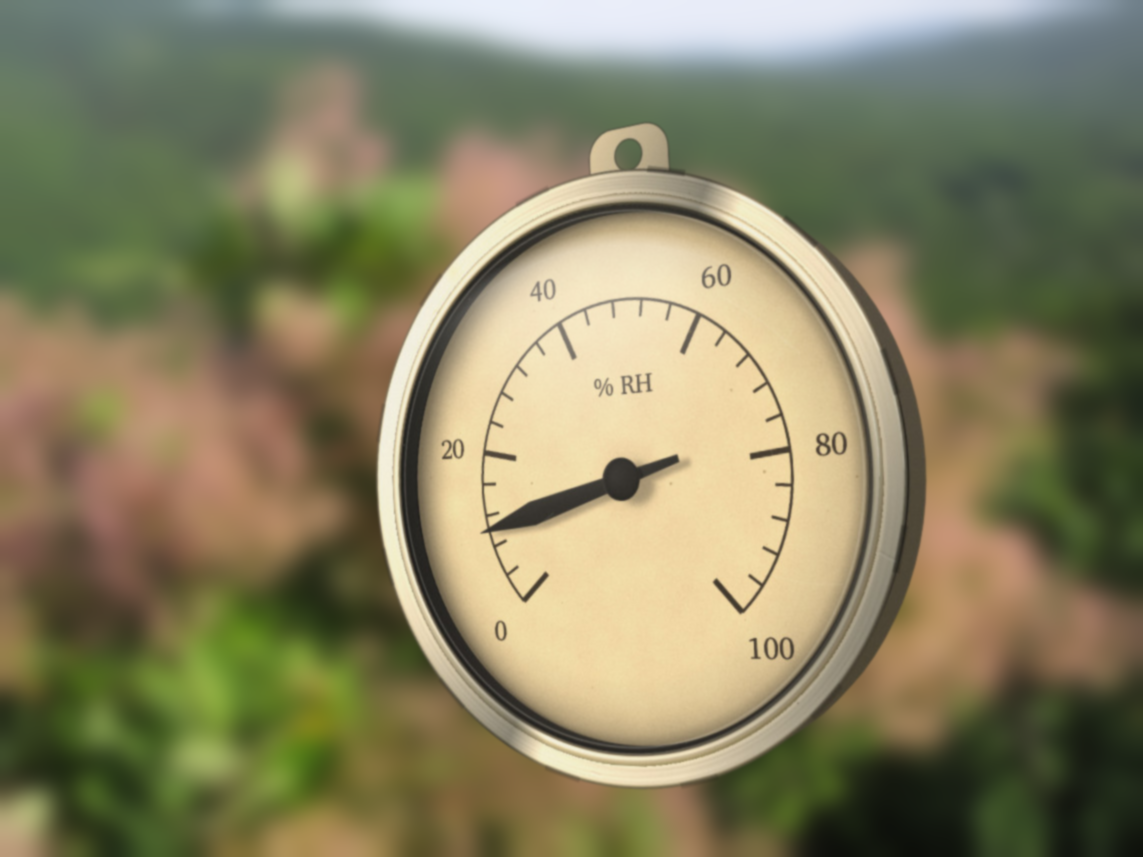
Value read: 10
